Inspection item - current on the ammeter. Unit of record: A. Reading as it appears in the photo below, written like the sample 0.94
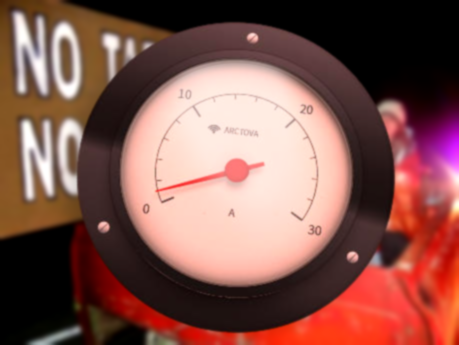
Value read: 1
